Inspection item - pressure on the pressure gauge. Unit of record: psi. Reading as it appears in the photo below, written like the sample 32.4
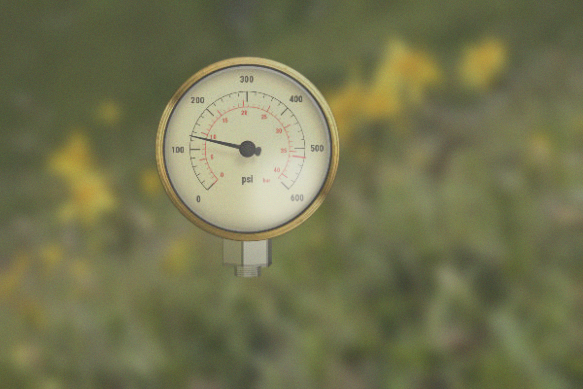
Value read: 130
